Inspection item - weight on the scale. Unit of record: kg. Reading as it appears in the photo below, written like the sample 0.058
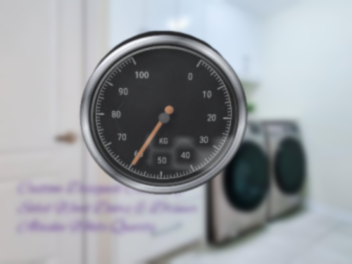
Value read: 60
